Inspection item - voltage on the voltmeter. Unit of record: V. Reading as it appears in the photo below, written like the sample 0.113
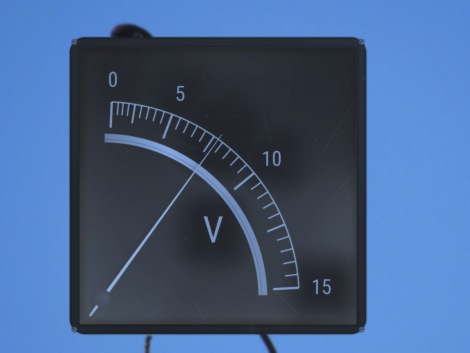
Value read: 7.75
